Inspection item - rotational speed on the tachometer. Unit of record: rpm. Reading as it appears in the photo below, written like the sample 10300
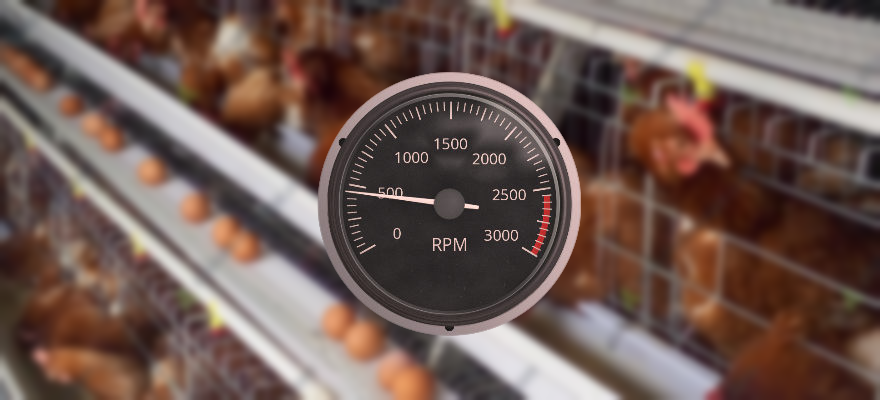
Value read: 450
